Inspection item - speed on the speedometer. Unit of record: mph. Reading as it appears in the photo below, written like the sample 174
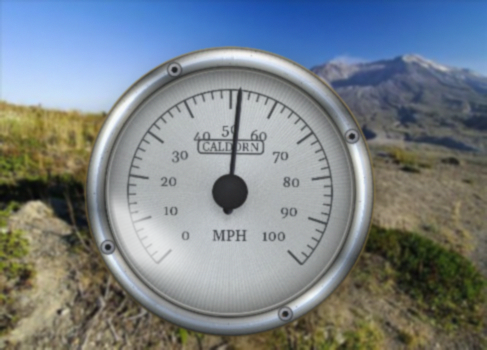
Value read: 52
